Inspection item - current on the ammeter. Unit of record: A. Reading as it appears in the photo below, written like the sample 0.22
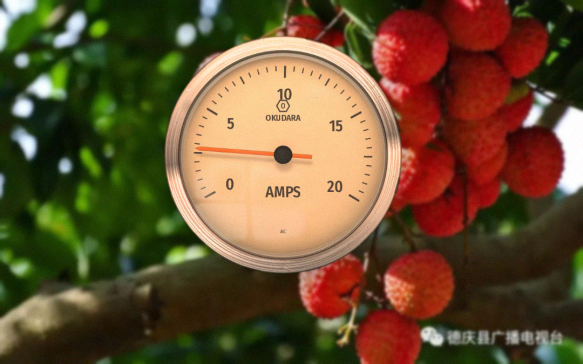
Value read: 2.75
